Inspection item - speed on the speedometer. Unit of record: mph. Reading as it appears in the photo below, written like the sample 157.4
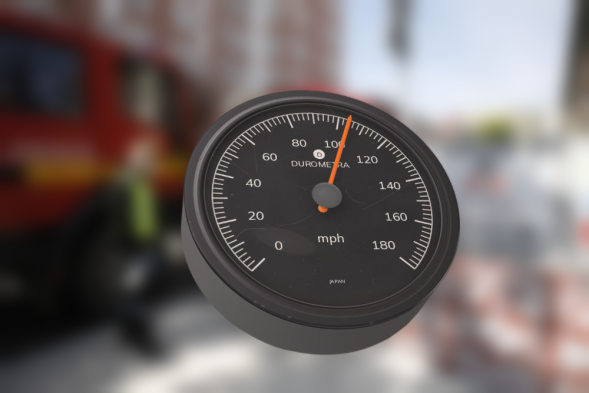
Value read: 104
